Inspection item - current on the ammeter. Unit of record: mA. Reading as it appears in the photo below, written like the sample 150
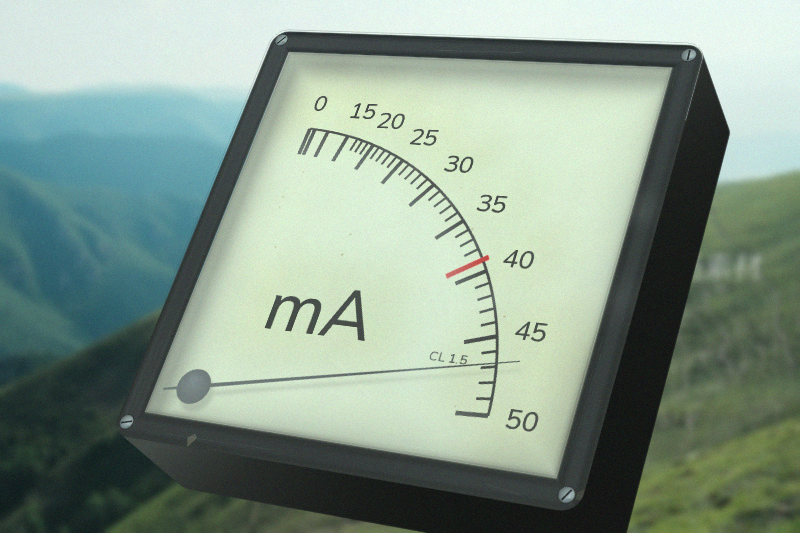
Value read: 47
